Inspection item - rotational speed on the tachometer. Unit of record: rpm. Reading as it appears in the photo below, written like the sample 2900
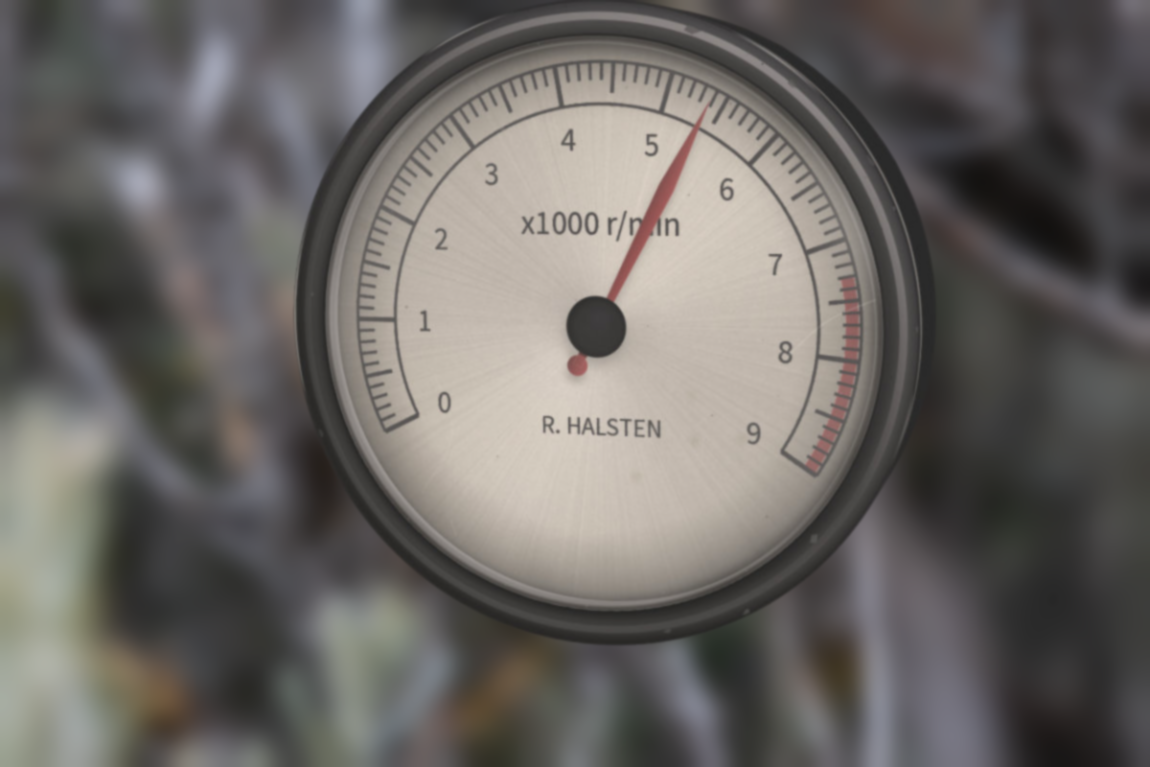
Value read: 5400
